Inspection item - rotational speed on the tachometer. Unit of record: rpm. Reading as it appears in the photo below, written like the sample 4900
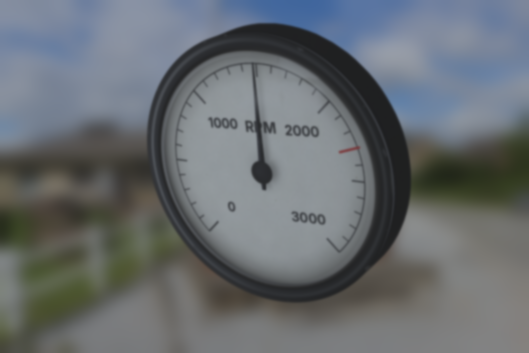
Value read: 1500
